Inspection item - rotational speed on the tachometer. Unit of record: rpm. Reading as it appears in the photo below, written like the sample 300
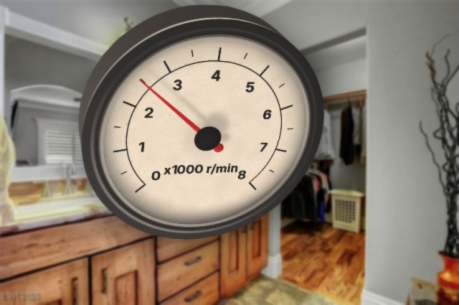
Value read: 2500
